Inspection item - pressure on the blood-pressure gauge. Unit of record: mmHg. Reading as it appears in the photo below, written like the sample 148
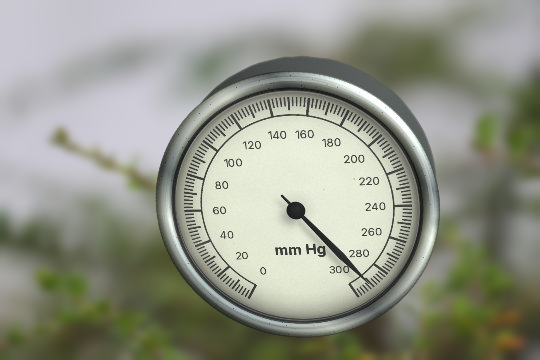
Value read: 290
